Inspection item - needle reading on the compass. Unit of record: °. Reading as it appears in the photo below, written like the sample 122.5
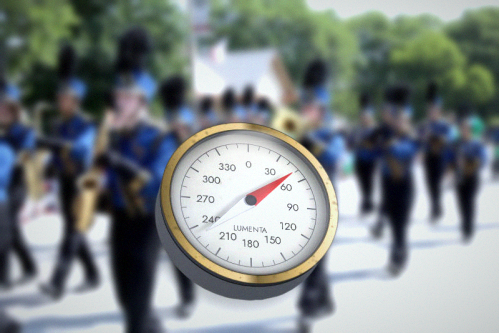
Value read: 50
